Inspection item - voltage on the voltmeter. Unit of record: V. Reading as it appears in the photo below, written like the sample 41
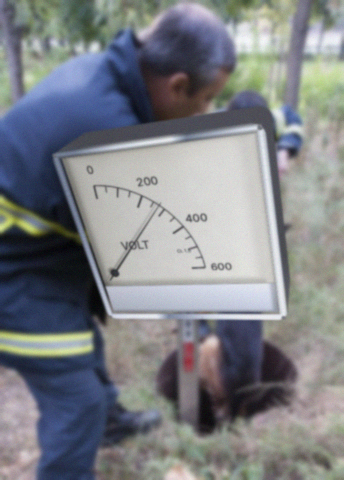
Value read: 275
